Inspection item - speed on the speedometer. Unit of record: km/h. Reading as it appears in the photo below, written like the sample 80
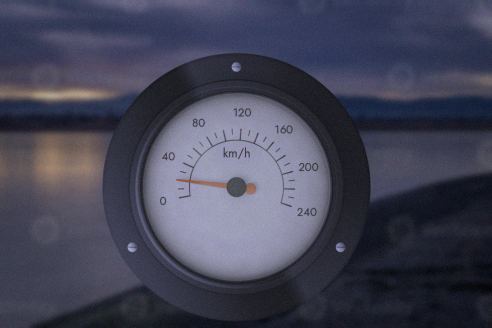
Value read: 20
